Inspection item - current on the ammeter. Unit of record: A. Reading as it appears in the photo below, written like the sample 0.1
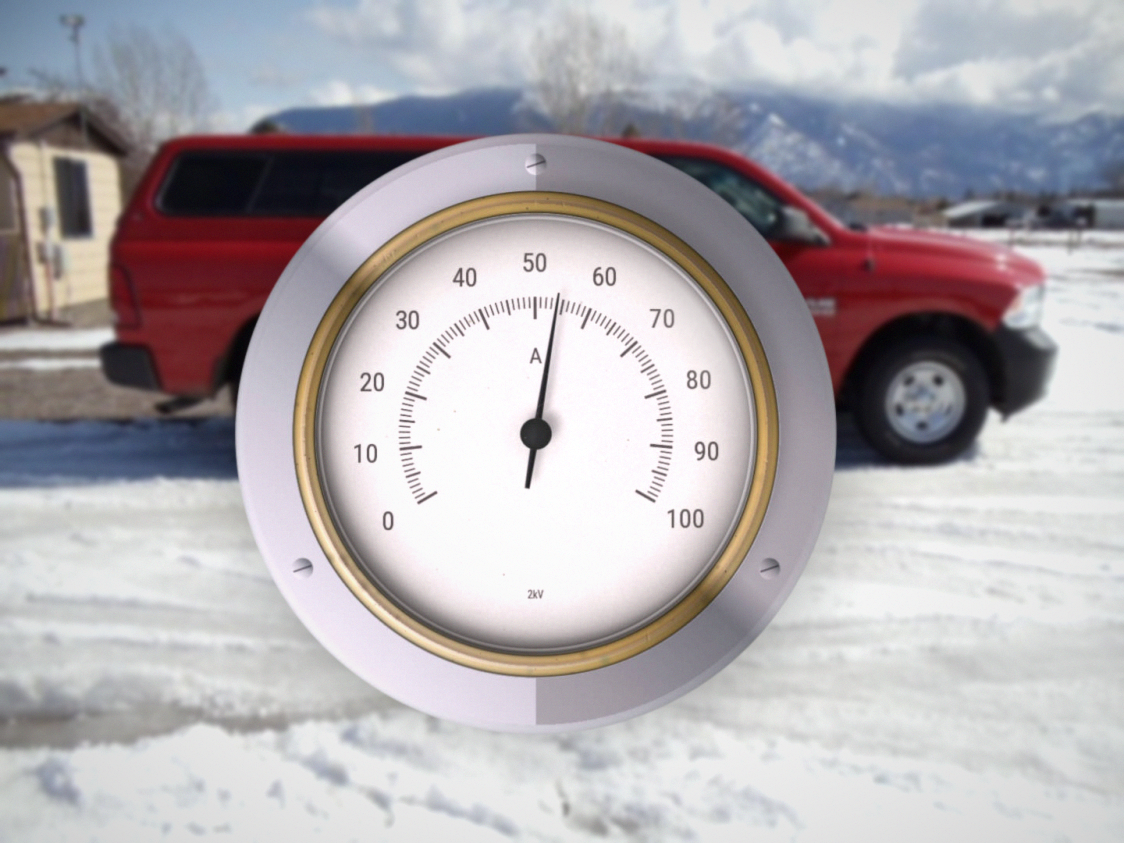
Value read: 54
